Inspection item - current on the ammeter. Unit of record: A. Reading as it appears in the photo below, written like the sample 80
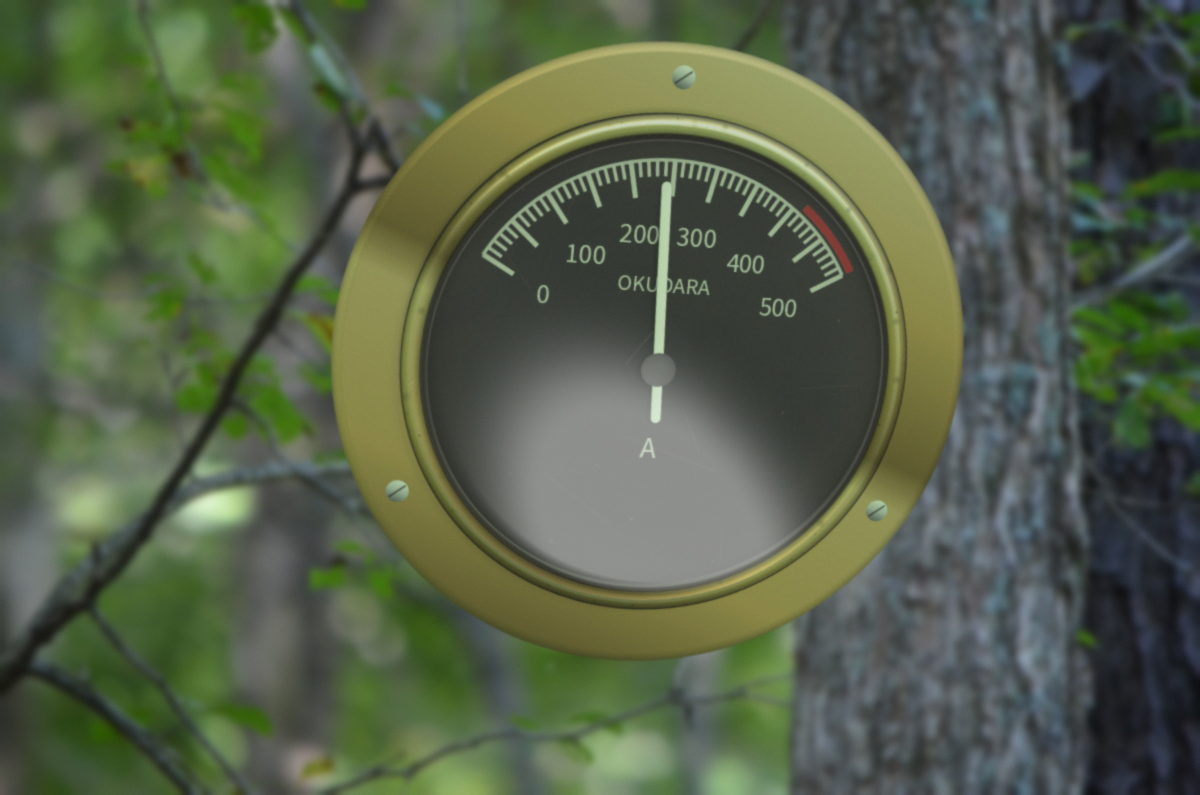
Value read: 240
